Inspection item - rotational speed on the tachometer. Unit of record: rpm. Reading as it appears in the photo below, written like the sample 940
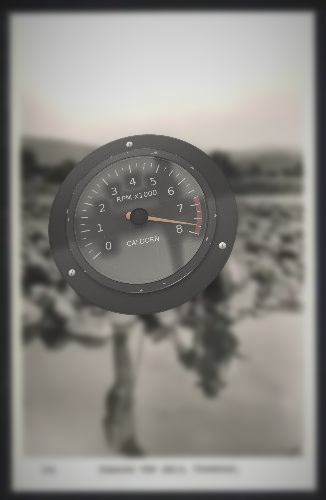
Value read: 7750
